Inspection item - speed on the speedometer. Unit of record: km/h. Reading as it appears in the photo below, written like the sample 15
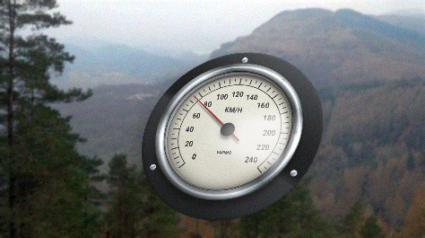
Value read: 75
